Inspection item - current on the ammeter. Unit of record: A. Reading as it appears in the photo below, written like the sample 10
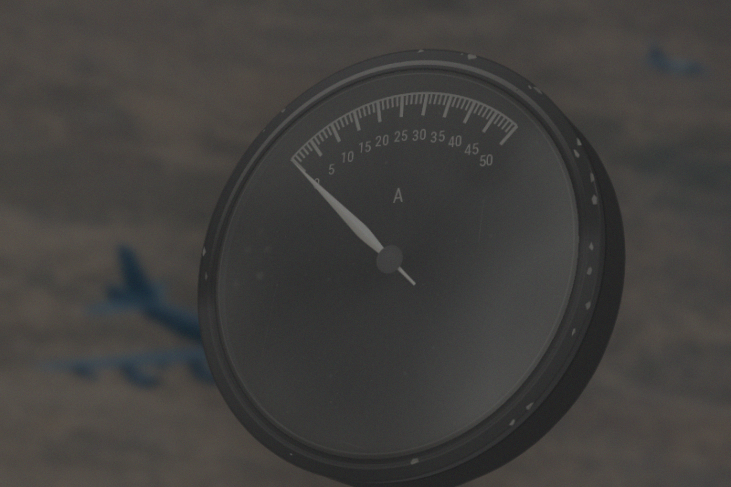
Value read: 0
